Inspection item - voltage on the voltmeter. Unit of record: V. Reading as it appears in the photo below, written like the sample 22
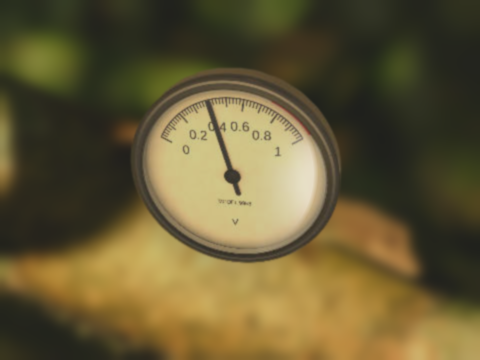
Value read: 0.4
